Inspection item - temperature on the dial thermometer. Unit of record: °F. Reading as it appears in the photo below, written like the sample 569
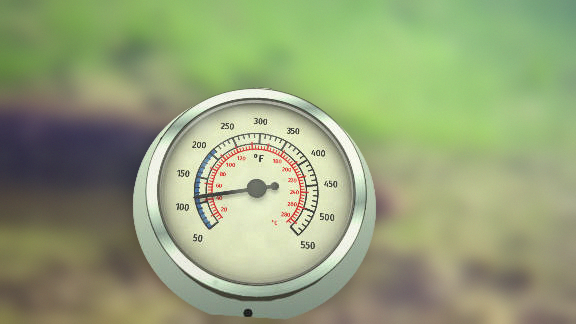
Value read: 110
